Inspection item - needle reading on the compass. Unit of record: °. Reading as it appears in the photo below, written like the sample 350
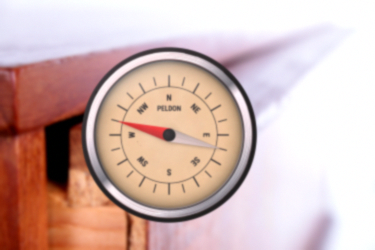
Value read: 285
